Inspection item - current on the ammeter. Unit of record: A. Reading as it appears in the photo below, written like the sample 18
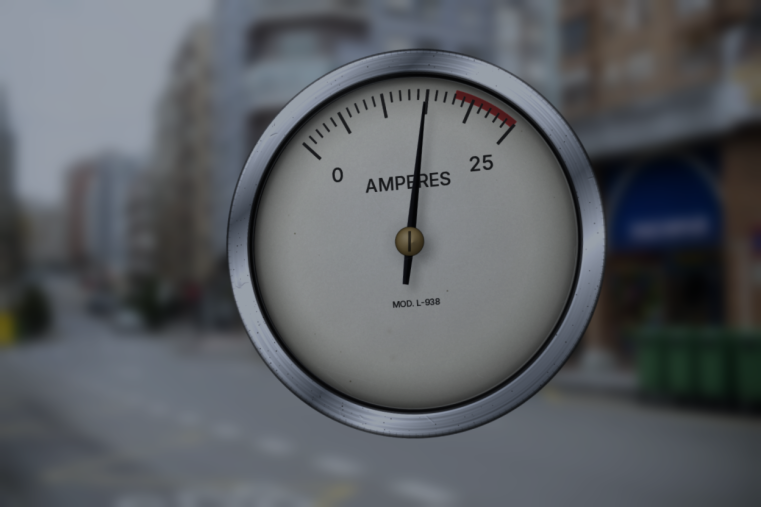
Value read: 15
